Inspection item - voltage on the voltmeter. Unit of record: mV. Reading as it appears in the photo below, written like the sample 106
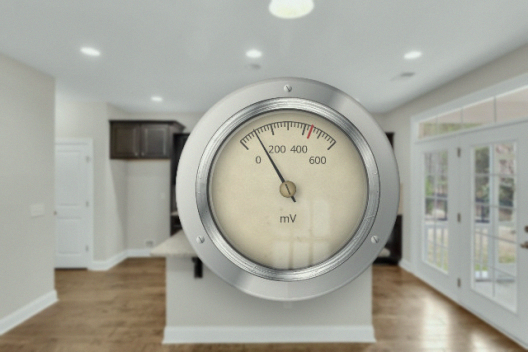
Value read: 100
